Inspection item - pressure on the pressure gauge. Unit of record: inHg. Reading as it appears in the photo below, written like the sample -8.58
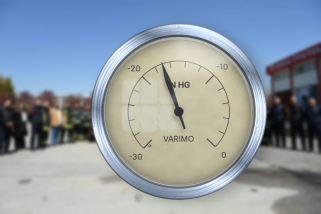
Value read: -17
